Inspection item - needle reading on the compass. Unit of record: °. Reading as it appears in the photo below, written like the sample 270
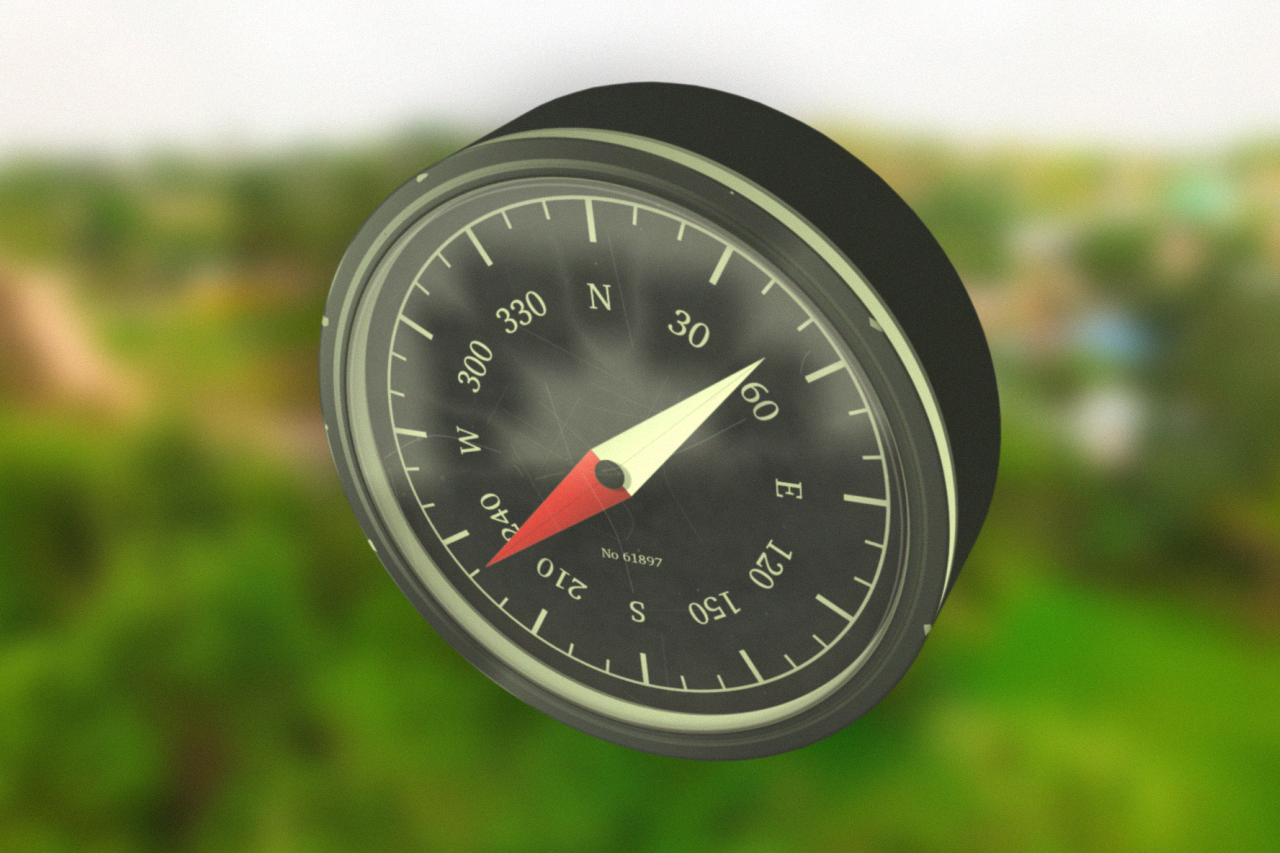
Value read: 230
